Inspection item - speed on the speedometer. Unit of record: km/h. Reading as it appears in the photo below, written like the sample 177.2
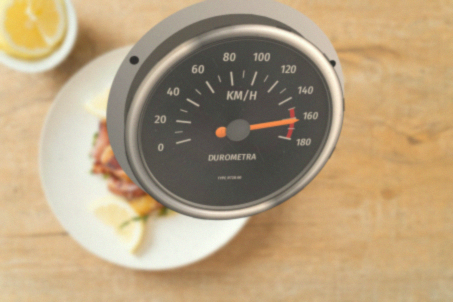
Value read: 160
